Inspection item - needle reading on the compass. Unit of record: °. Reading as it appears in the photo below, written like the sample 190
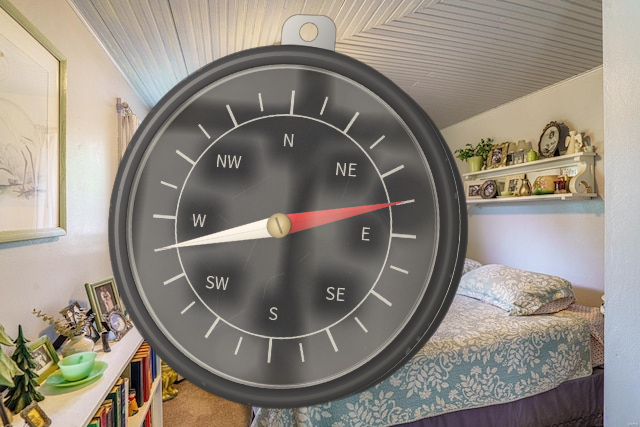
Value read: 75
